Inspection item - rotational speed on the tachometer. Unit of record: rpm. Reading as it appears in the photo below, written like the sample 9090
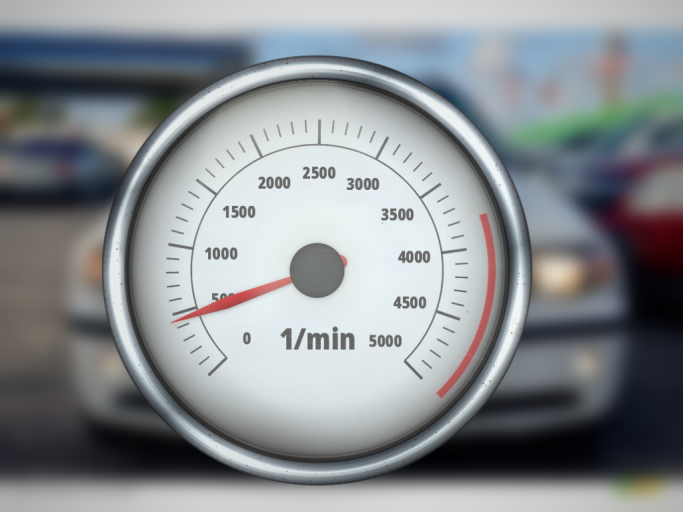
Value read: 450
